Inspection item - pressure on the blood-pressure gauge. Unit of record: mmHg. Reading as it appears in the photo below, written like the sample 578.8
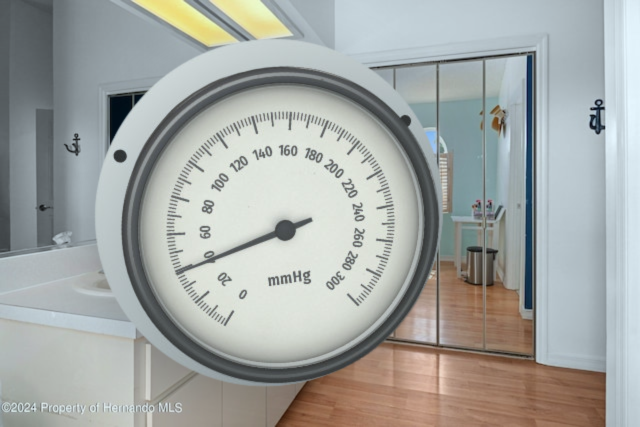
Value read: 40
